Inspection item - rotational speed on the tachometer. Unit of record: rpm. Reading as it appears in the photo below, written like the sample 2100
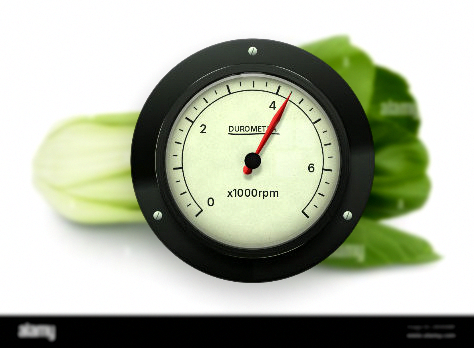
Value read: 4250
